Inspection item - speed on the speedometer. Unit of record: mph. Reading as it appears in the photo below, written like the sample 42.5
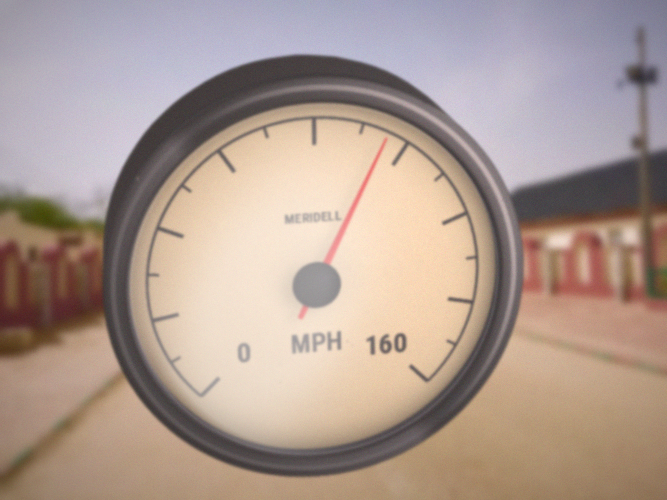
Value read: 95
